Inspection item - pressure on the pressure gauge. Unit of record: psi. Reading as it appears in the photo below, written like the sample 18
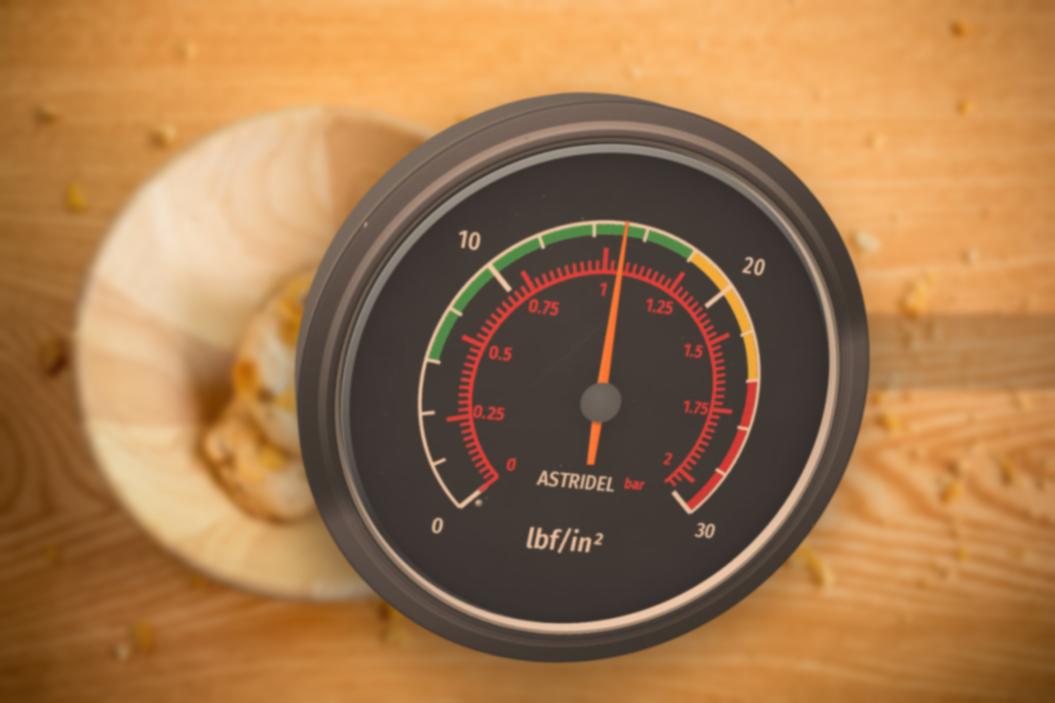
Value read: 15
